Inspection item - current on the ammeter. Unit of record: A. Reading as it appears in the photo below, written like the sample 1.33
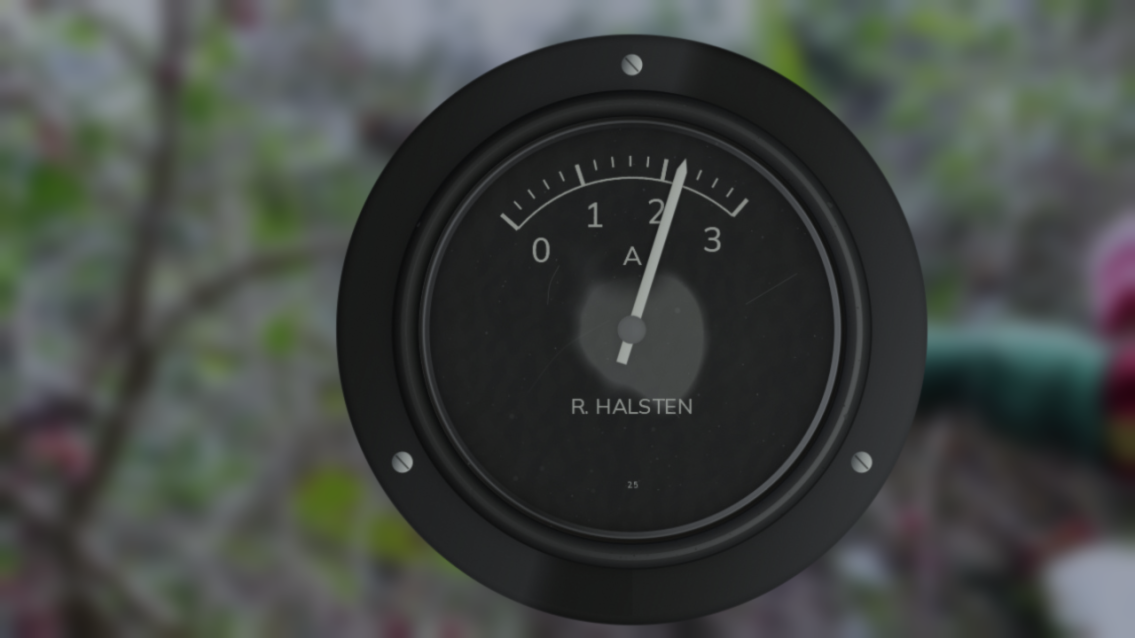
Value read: 2.2
